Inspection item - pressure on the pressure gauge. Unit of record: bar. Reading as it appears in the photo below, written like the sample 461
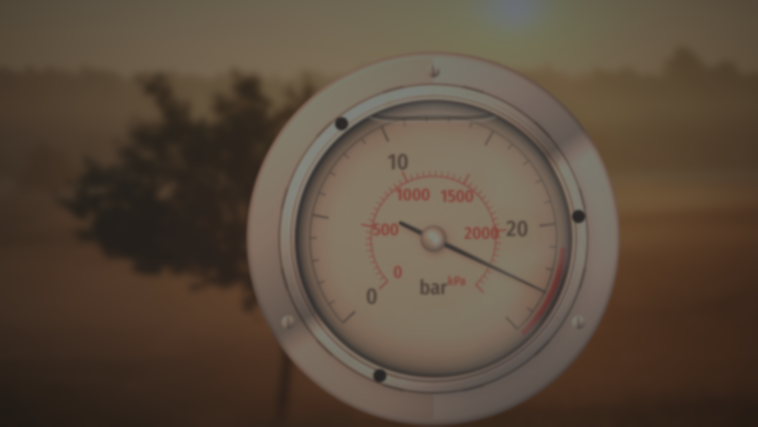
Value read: 23
